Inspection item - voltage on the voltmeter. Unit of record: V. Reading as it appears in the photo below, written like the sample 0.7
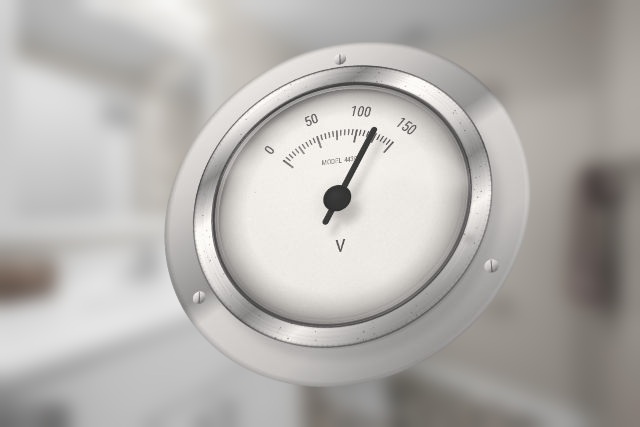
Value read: 125
